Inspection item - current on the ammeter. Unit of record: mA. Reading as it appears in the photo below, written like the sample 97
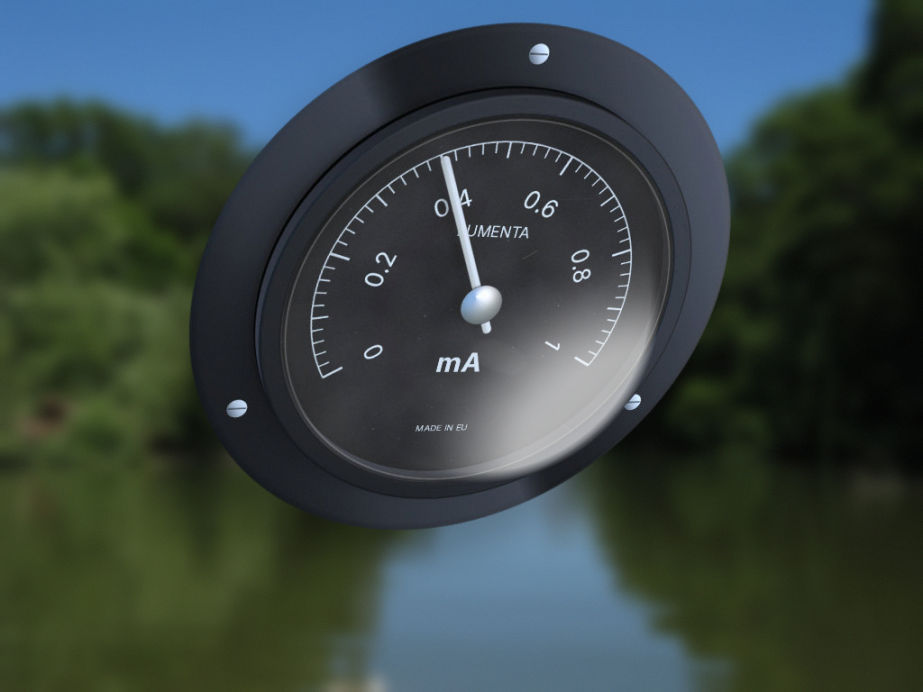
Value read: 0.4
